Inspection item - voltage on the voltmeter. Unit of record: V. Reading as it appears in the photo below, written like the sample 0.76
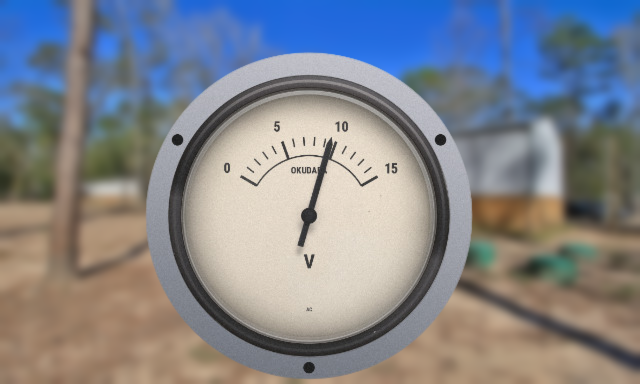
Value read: 9.5
